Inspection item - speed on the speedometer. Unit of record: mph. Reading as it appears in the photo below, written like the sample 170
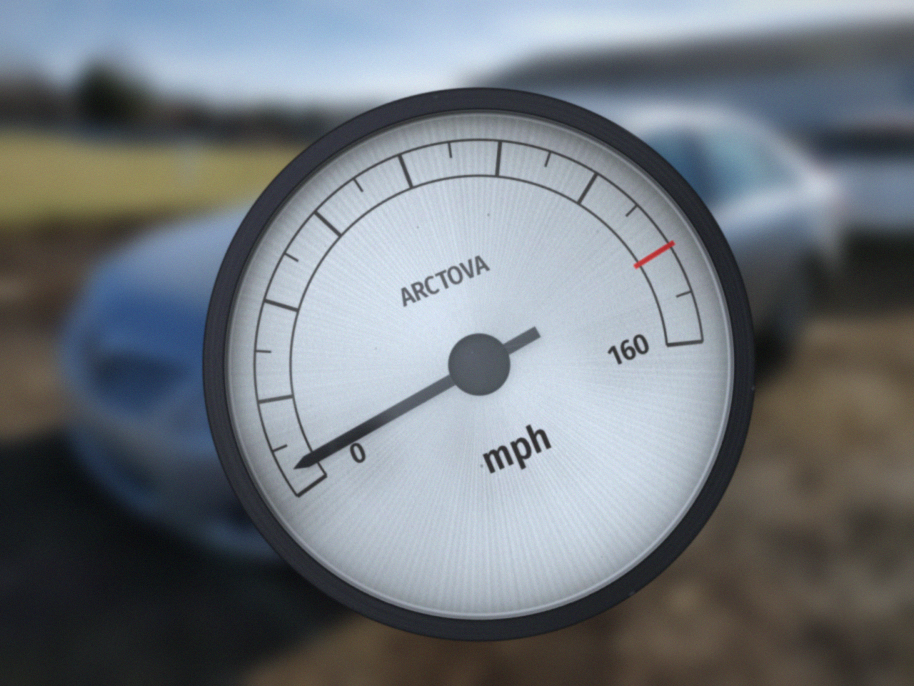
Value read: 5
